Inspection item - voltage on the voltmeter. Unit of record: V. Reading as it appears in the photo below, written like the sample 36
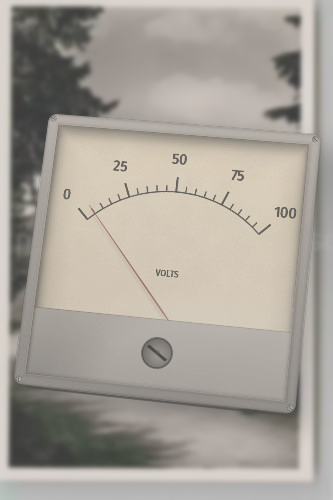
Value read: 5
